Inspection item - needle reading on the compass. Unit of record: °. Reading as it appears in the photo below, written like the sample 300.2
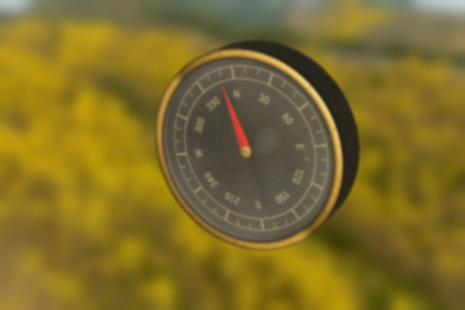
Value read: 350
